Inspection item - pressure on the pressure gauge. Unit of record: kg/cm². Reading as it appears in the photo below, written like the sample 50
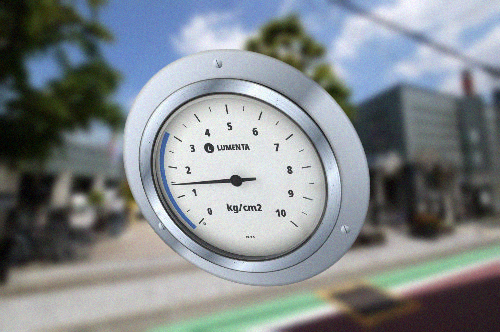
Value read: 1.5
